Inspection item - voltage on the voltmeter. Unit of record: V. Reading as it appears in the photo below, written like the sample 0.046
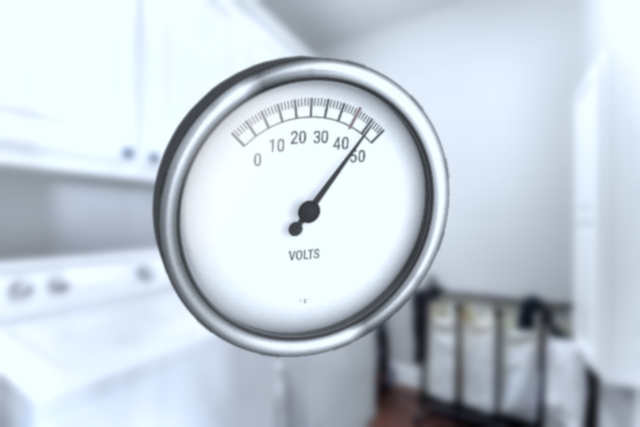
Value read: 45
